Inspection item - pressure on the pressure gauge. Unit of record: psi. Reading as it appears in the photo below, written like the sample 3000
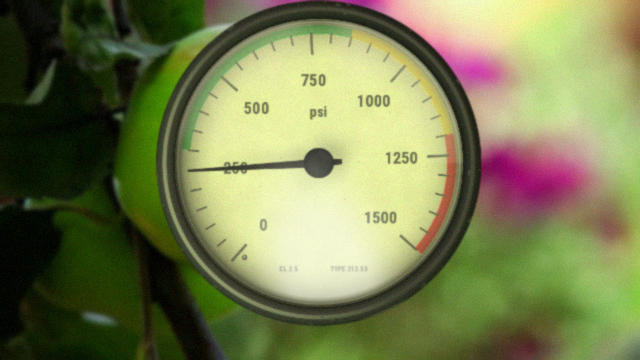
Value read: 250
